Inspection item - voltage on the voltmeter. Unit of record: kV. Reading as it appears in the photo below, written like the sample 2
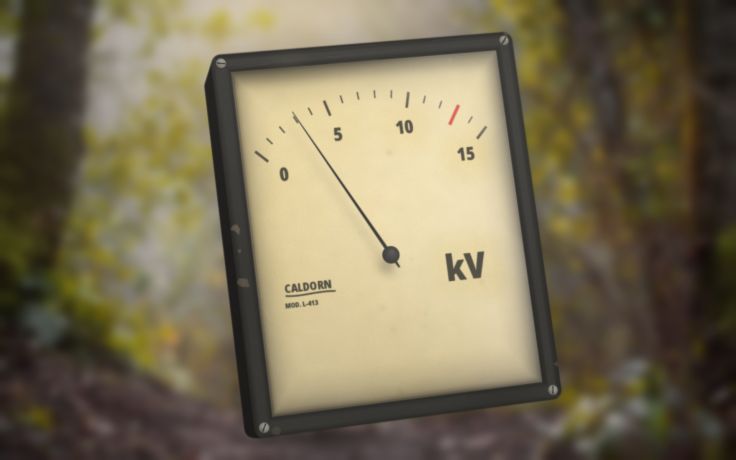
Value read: 3
